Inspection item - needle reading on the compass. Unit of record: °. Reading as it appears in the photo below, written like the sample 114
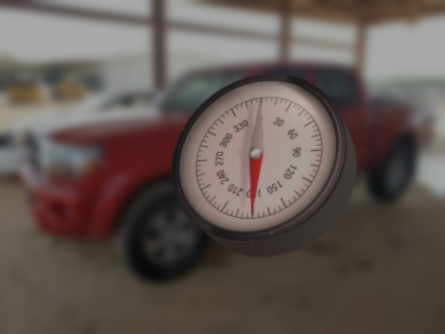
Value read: 180
